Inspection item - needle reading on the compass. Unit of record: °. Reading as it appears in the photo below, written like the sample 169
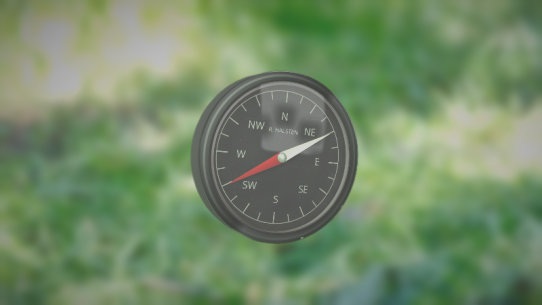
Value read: 240
